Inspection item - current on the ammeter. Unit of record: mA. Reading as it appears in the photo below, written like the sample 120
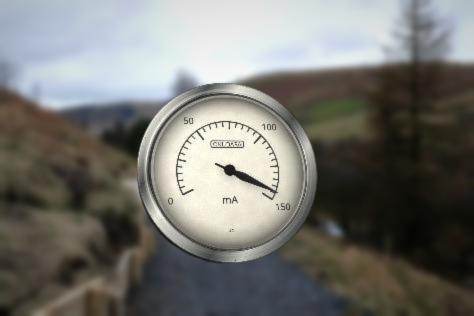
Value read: 145
